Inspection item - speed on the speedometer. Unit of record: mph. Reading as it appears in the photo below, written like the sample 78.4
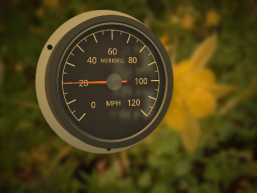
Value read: 20
